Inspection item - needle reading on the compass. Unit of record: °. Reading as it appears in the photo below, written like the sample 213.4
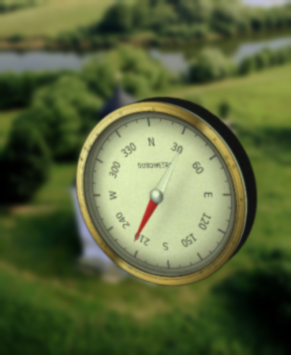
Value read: 215
